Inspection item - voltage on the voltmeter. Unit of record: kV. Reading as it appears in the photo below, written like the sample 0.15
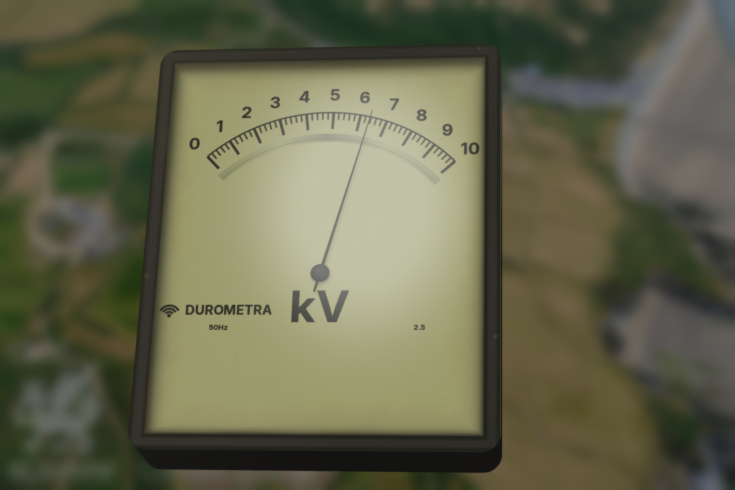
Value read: 6.4
